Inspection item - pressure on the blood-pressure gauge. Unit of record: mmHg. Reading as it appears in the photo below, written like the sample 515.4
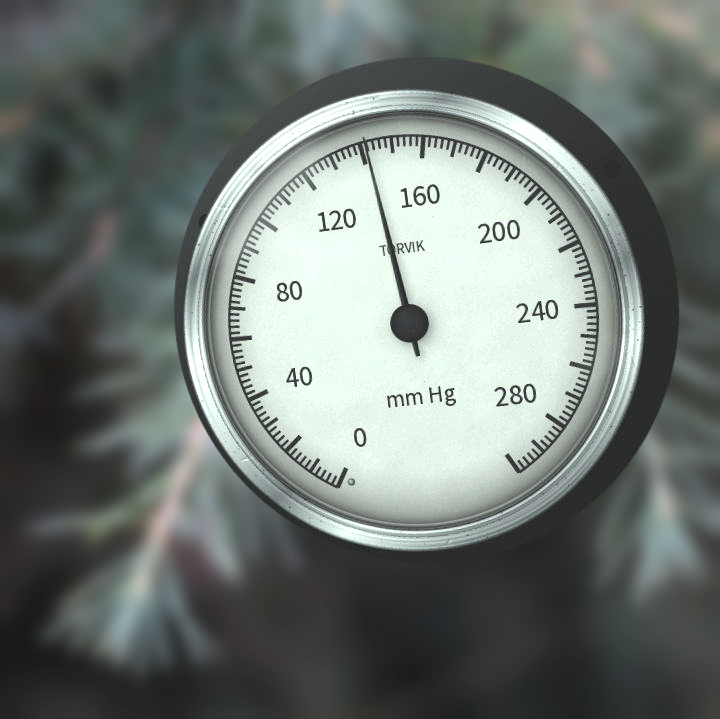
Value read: 142
